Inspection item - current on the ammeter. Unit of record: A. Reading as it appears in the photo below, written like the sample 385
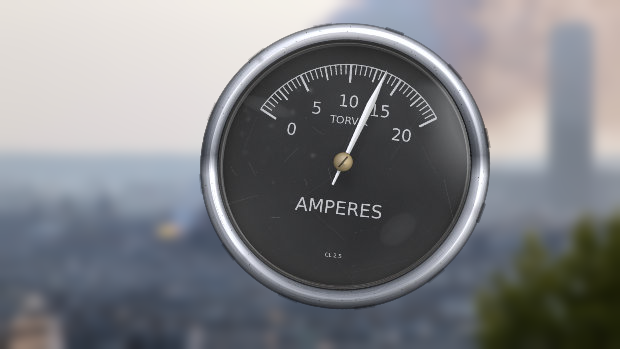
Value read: 13.5
